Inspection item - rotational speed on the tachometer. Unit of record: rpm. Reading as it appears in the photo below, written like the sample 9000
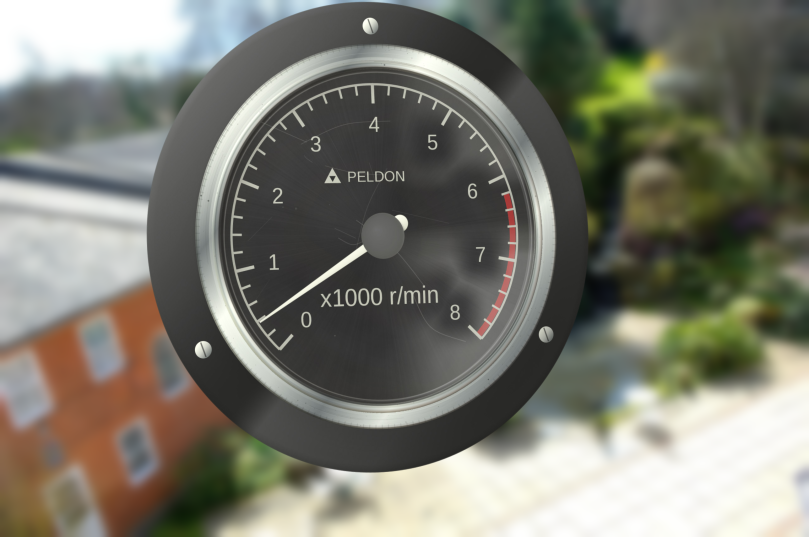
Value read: 400
